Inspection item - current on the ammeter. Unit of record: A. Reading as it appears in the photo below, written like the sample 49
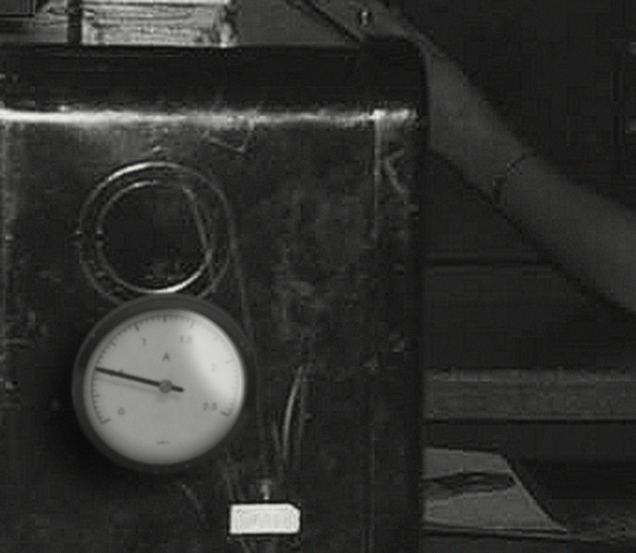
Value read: 0.5
